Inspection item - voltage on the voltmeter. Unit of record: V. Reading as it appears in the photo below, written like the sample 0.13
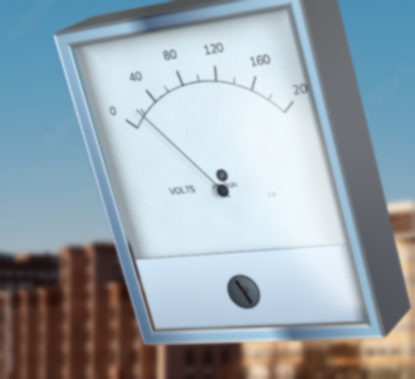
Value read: 20
